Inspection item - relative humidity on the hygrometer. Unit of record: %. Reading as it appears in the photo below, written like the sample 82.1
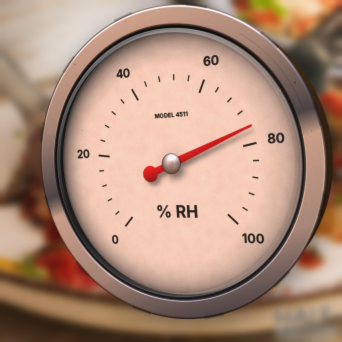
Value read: 76
